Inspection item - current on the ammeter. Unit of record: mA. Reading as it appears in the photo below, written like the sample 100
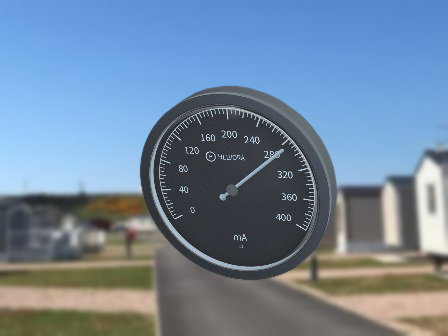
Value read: 285
